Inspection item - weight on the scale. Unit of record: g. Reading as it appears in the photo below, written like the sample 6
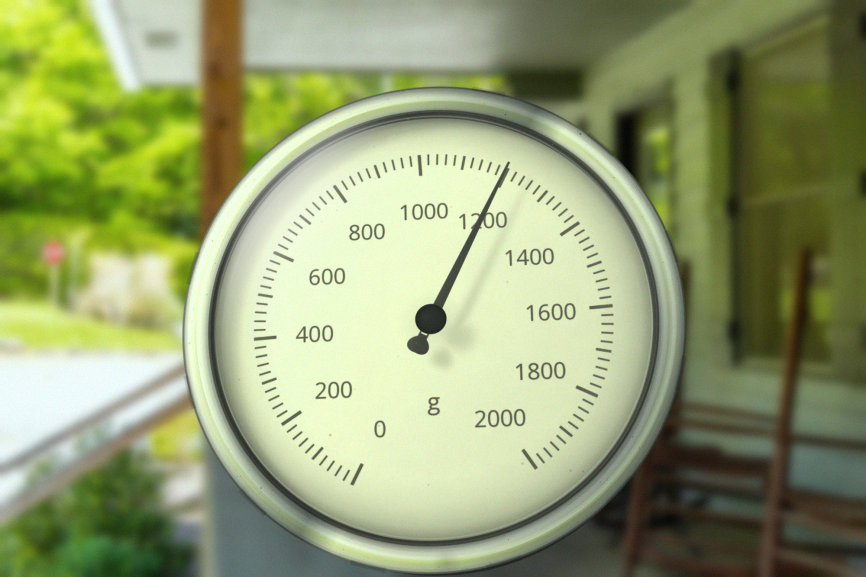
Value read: 1200
